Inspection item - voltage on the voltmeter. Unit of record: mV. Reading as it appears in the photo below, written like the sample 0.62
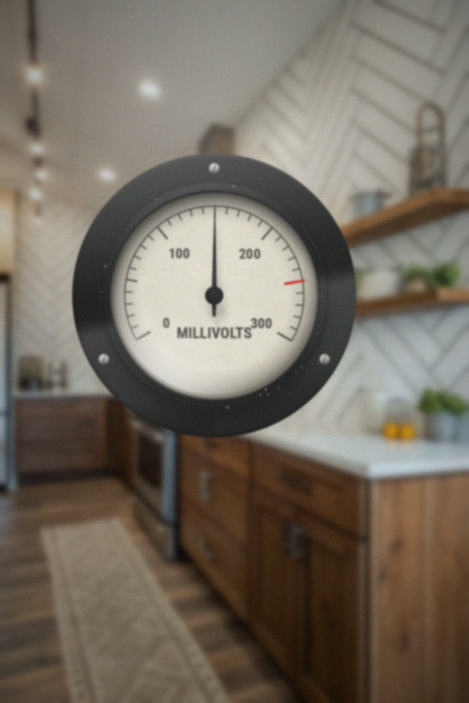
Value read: 150
